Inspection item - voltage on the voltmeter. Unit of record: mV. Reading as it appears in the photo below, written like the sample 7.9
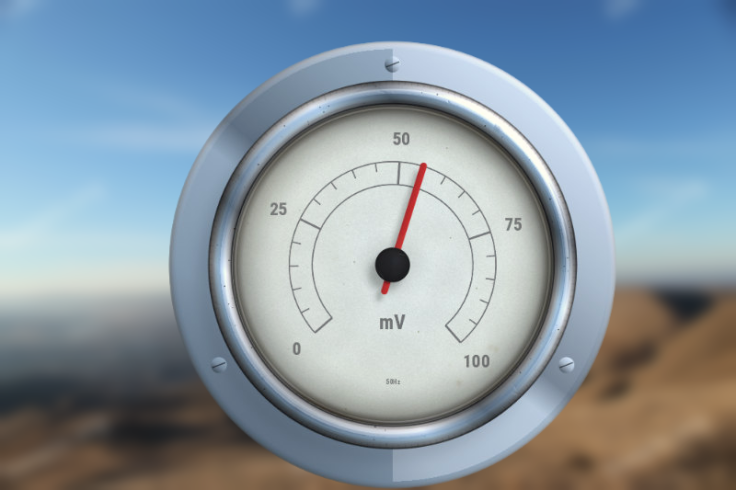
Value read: 55
